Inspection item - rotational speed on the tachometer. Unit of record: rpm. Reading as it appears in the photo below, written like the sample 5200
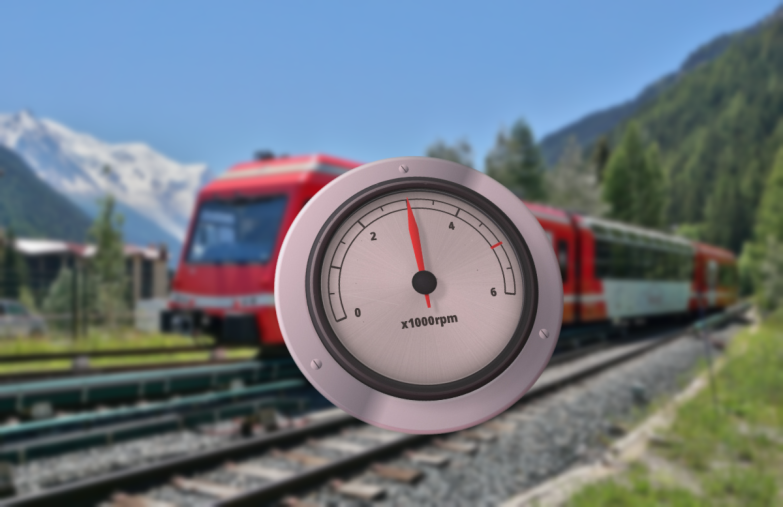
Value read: 3000
